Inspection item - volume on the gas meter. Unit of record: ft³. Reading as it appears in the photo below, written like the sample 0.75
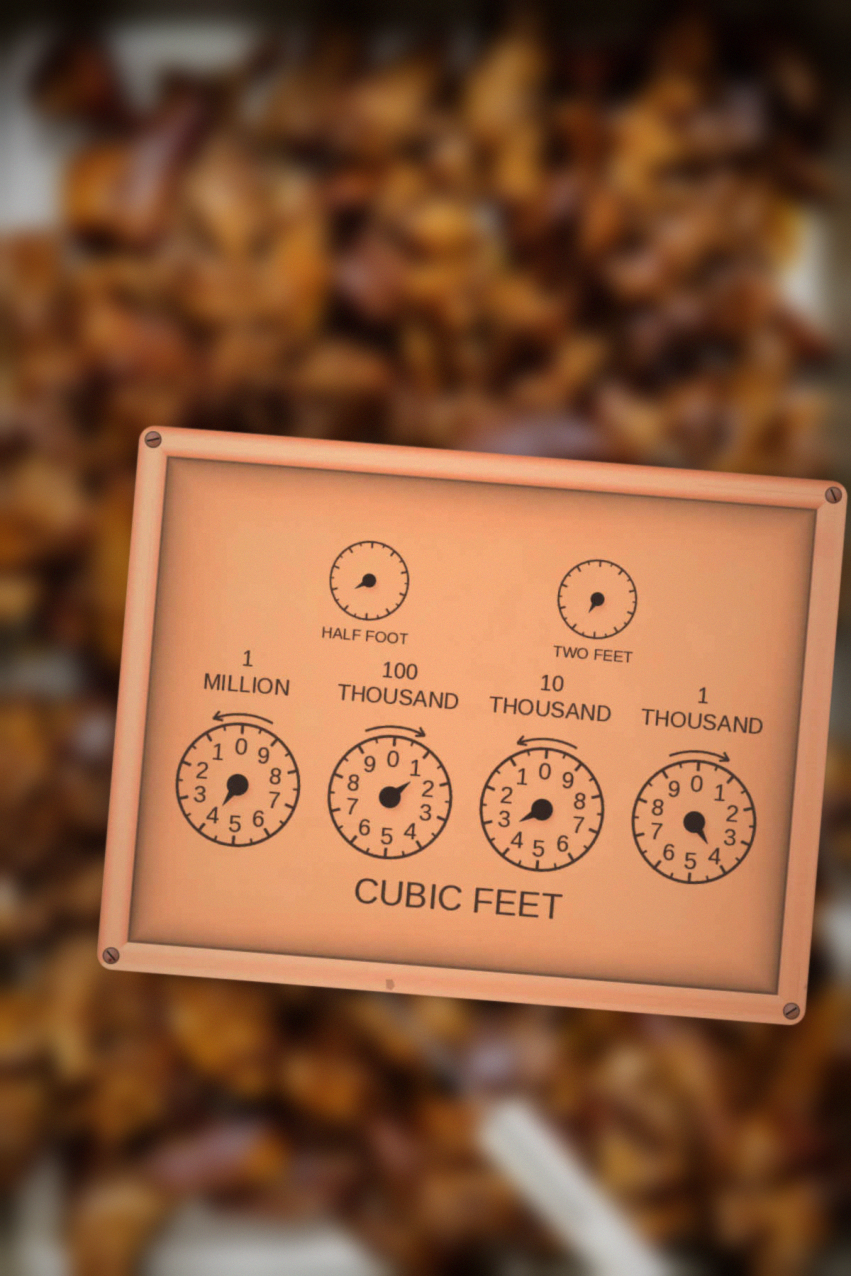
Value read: 413400
